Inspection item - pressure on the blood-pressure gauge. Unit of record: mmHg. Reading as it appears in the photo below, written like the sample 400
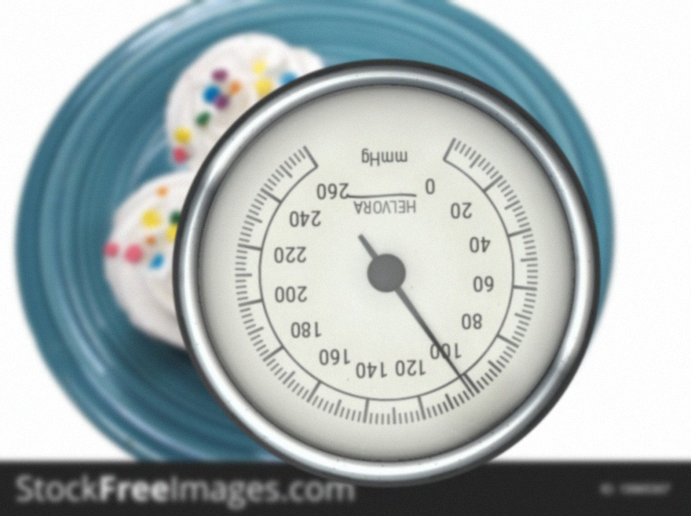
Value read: 102
